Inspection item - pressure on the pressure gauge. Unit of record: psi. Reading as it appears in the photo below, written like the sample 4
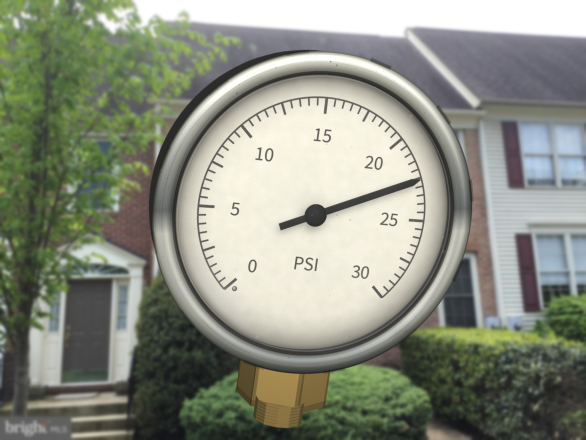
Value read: 22.5
